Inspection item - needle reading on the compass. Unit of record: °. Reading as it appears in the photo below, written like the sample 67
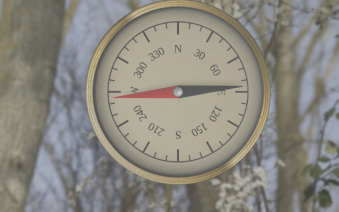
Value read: 265
